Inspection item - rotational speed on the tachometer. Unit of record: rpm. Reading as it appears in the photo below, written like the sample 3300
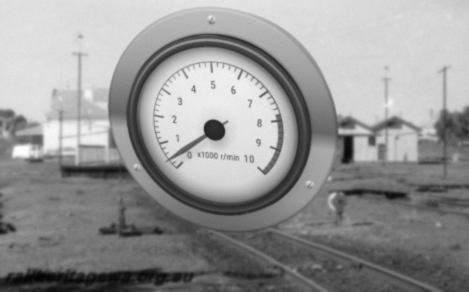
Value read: 400
